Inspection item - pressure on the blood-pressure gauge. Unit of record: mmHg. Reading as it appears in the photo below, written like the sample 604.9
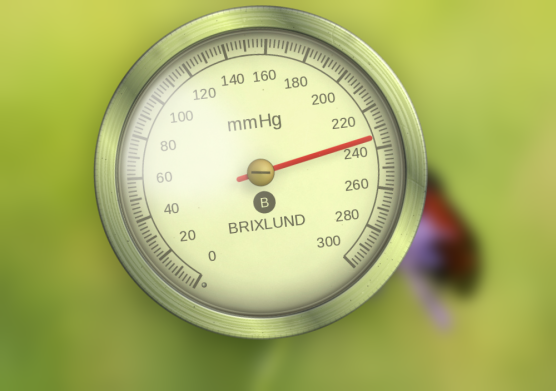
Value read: 234
